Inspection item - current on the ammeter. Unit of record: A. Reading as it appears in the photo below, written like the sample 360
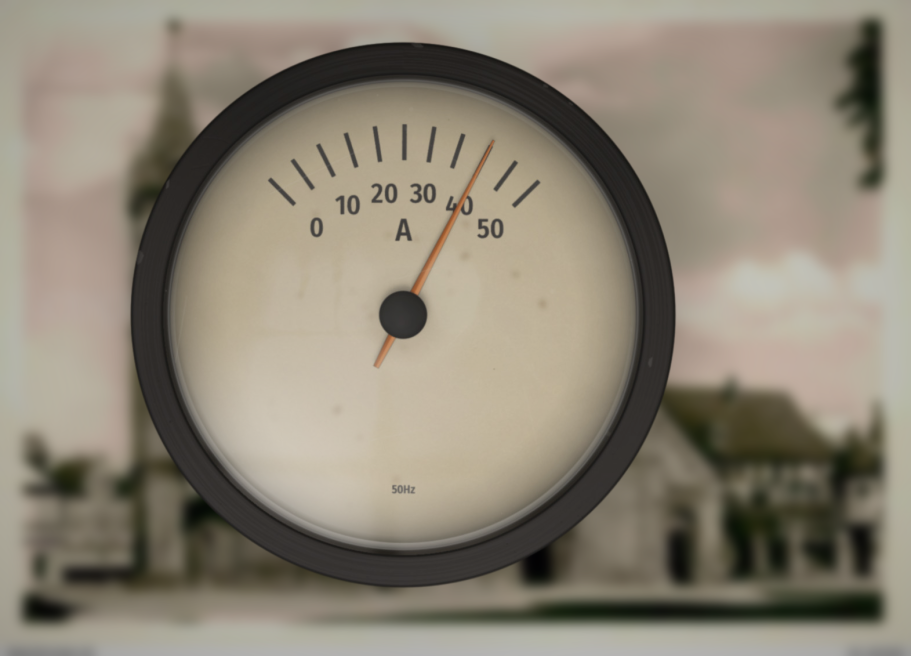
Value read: 40
